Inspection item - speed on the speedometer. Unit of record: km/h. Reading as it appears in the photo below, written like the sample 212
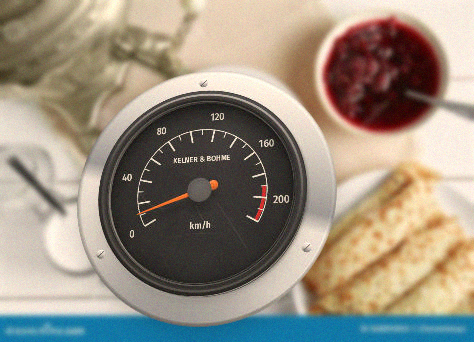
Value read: 10
